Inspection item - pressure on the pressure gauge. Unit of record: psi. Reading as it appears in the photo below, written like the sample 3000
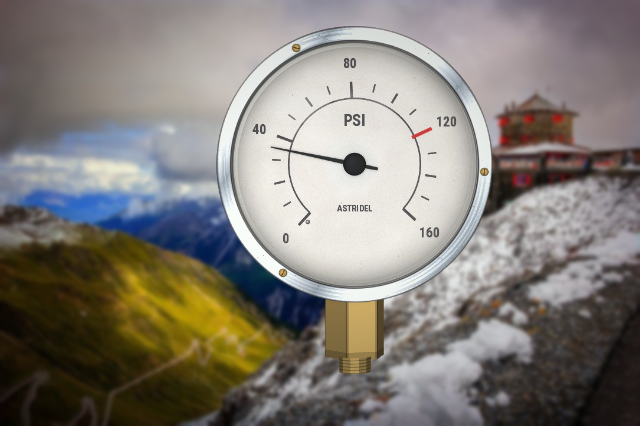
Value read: 35
